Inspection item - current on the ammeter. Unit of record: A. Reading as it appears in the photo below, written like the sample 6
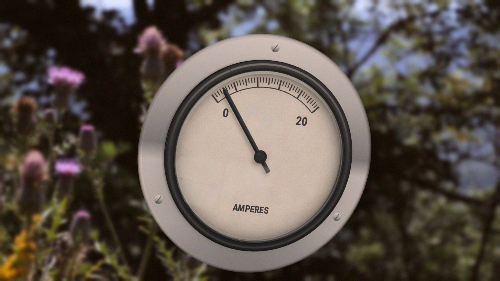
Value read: 2
